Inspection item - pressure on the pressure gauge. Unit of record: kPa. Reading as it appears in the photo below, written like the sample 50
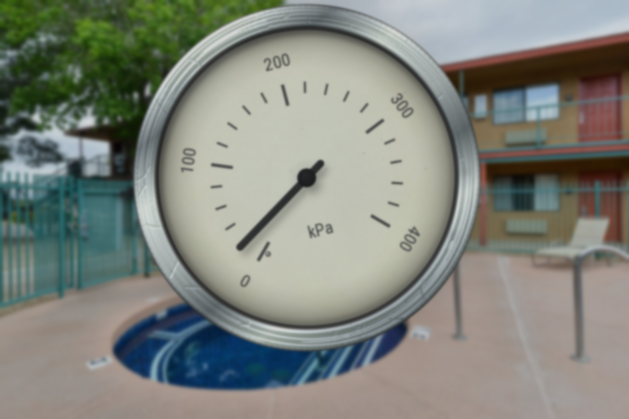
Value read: 20
